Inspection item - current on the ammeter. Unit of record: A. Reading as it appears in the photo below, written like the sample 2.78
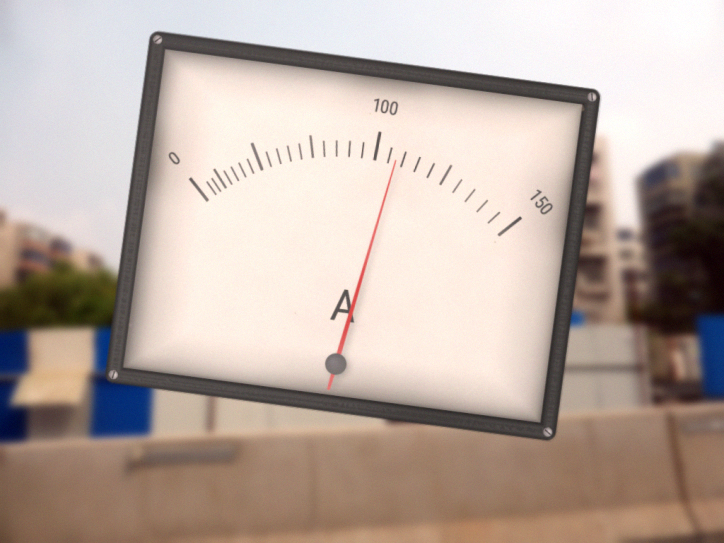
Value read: 107.5
